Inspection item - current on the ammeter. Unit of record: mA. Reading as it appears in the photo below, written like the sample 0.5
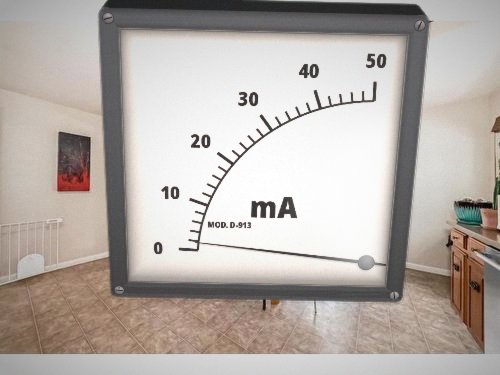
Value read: 2
